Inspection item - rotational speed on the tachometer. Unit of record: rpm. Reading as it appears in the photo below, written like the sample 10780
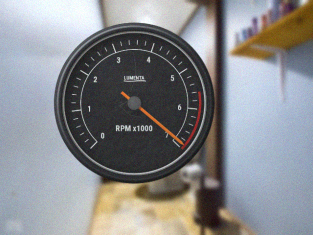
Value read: 6900
